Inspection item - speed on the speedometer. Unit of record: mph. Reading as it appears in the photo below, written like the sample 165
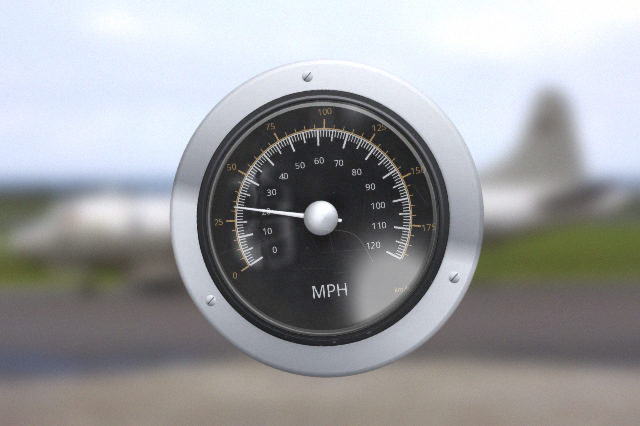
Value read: 20
